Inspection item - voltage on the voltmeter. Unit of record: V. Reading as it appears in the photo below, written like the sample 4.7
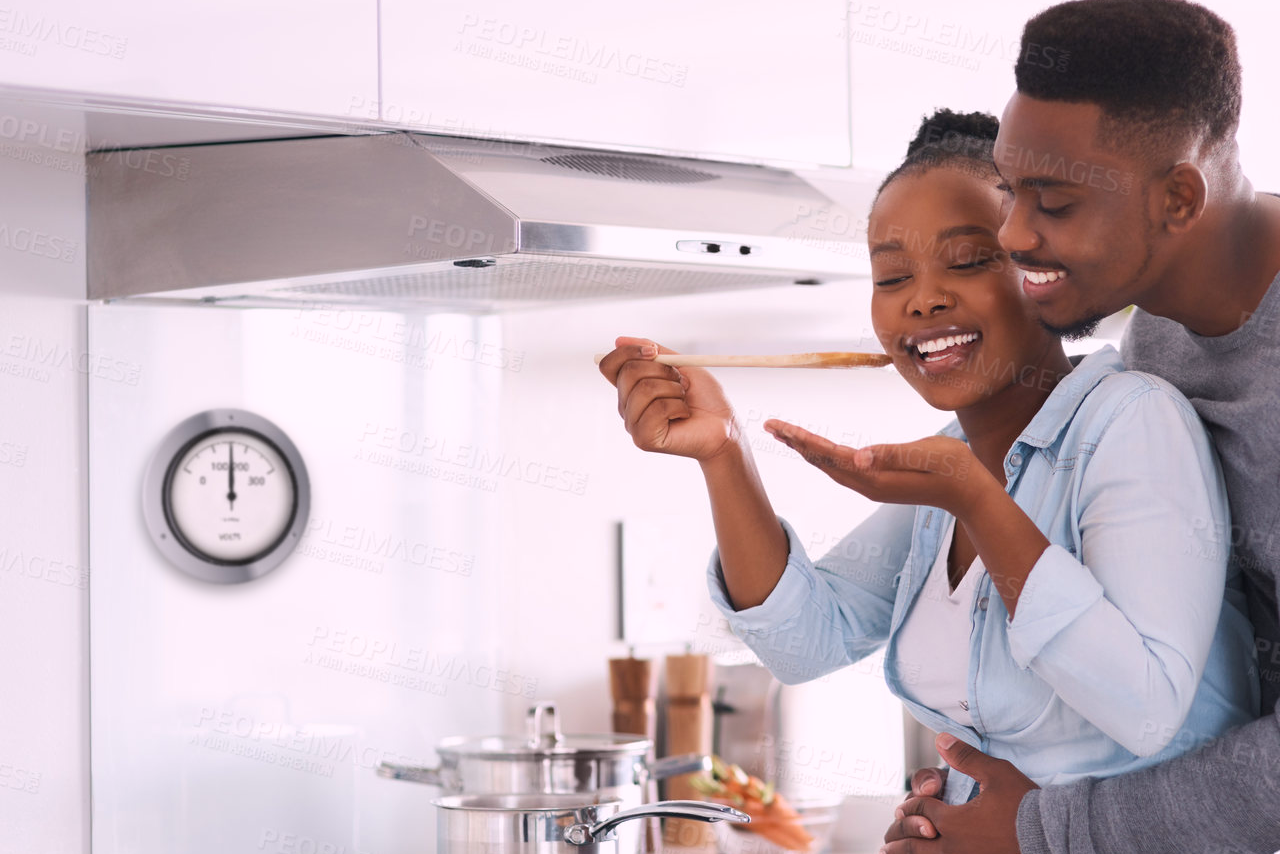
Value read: 150
